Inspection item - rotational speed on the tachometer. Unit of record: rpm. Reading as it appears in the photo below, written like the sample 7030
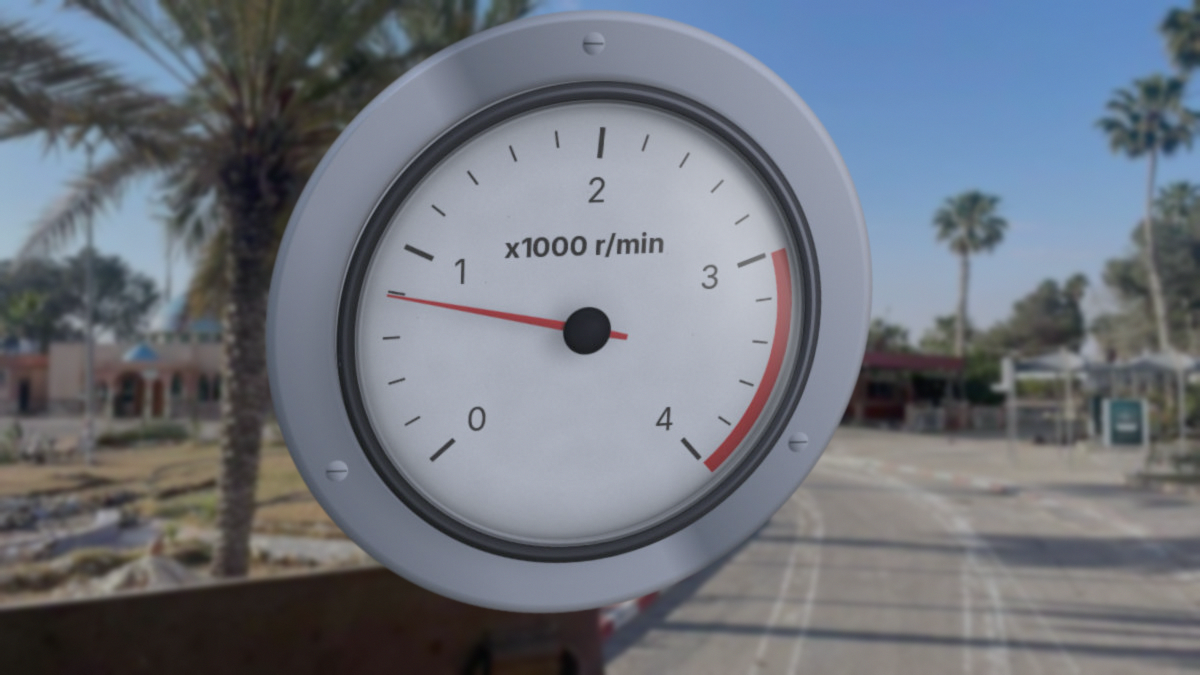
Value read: 800
